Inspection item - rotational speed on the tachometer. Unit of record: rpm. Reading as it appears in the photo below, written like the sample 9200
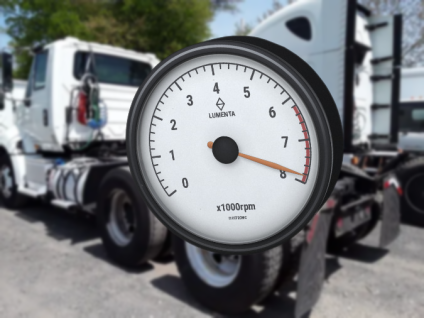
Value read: 7800
